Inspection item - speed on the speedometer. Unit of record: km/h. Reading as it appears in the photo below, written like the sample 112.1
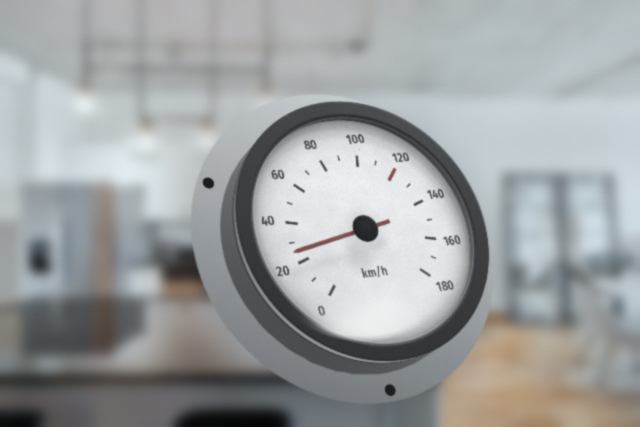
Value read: 25
